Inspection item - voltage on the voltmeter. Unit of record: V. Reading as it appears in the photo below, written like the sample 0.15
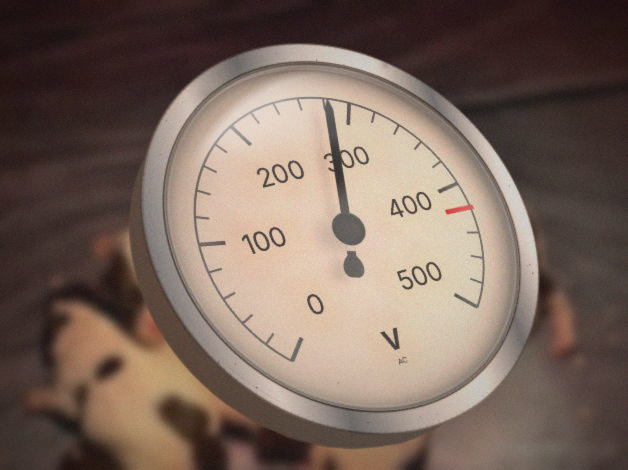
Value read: 280
